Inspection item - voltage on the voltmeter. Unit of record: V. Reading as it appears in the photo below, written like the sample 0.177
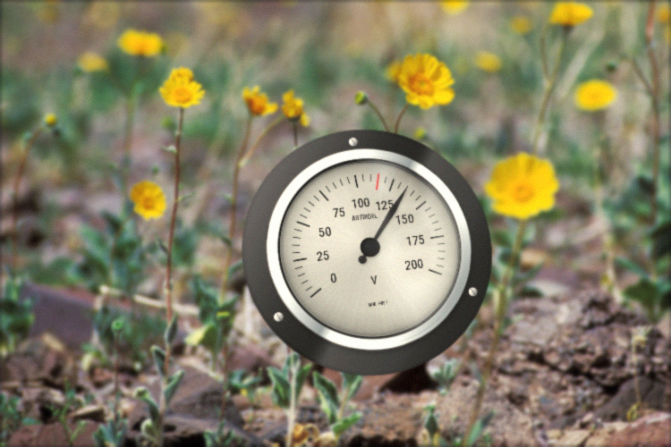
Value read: 135
